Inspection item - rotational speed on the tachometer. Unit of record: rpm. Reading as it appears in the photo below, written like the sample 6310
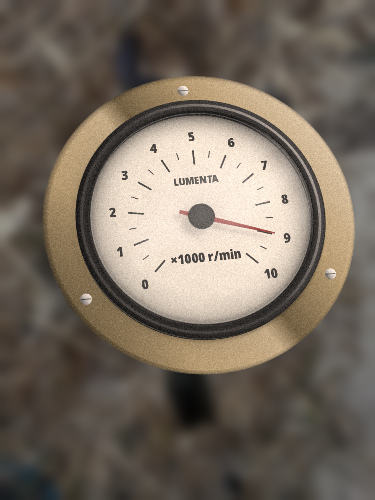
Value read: 9000
